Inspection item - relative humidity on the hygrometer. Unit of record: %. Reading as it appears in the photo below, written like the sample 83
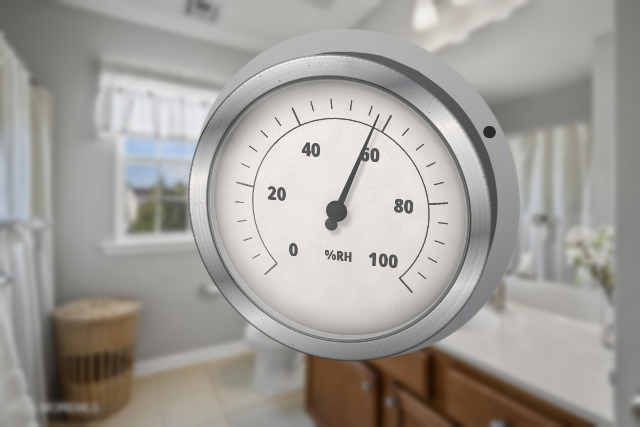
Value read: 58
